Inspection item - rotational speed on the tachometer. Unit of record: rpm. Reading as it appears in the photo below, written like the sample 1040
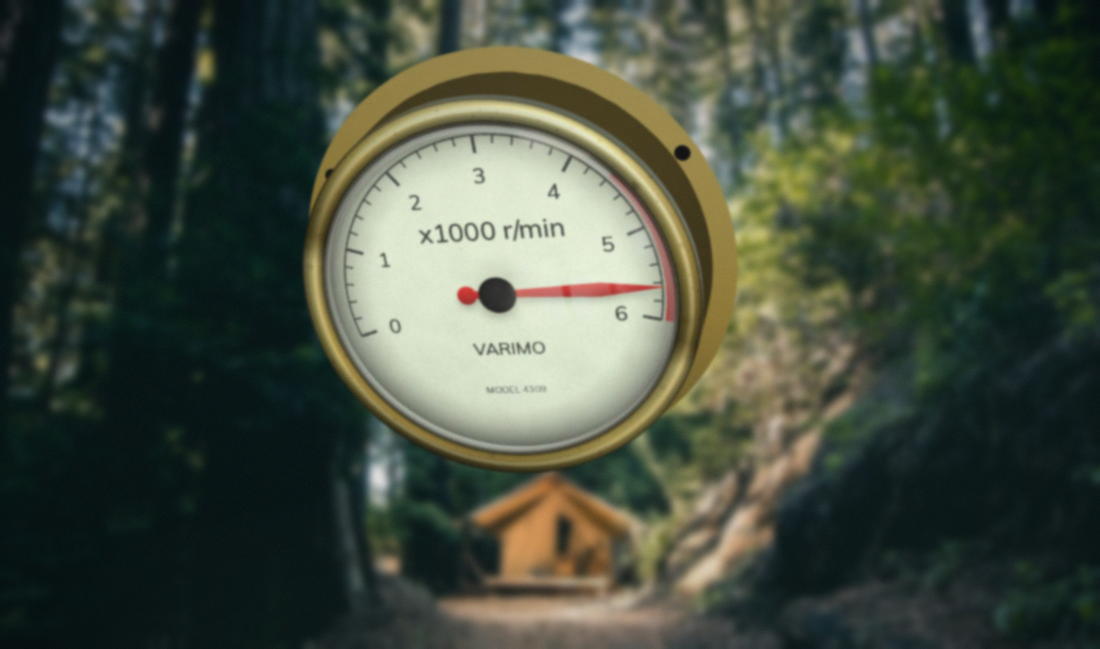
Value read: 5600
